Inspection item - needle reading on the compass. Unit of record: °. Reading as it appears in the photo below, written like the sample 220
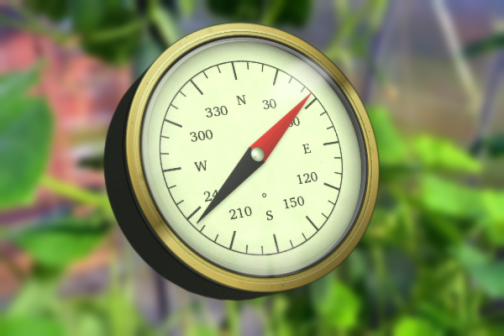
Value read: 55
